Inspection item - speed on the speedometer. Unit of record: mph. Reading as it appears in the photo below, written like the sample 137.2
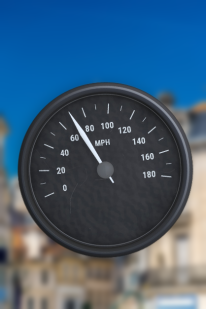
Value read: 70
